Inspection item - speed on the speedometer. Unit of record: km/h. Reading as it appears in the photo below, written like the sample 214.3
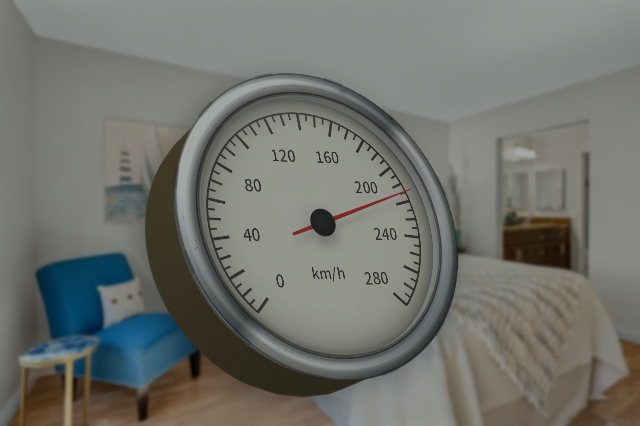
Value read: 215
